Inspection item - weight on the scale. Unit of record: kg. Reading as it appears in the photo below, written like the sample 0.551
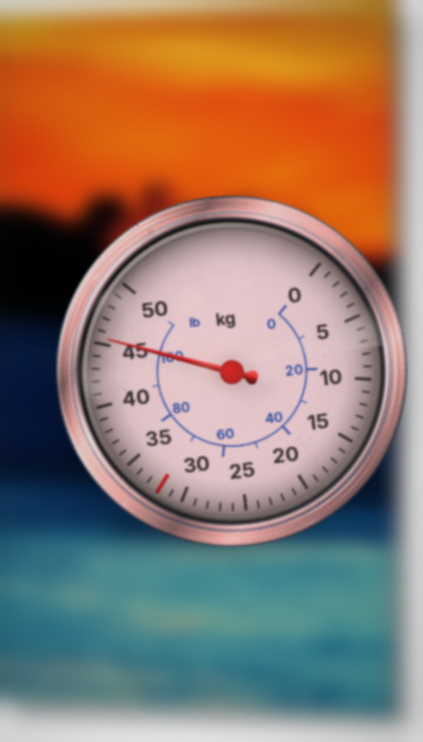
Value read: 45.5
